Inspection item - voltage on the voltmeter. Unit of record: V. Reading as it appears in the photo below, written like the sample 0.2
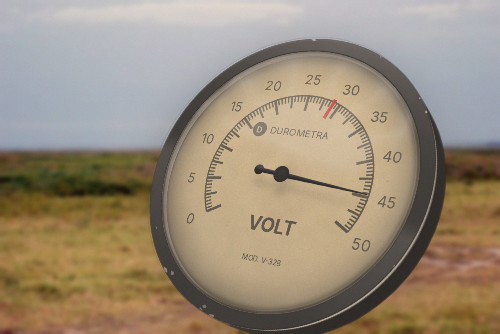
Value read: 45
